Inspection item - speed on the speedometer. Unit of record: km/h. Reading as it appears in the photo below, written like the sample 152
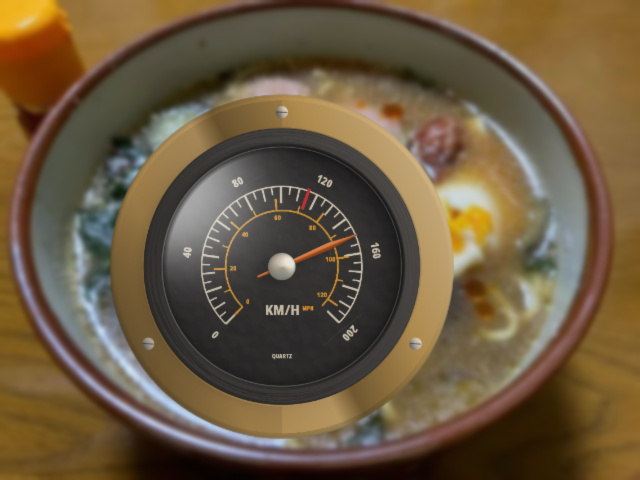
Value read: 150
